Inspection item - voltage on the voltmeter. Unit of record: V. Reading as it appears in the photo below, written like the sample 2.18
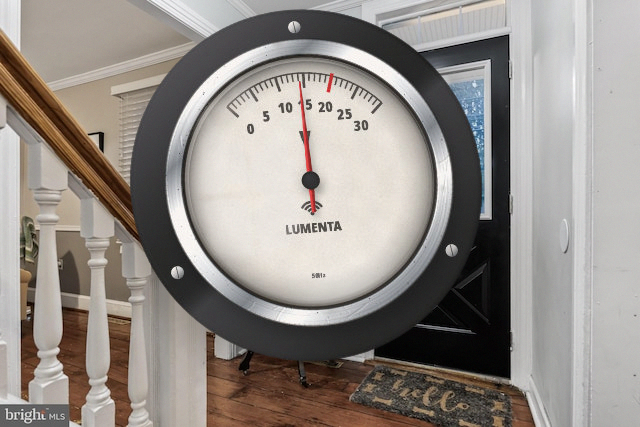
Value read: 14
